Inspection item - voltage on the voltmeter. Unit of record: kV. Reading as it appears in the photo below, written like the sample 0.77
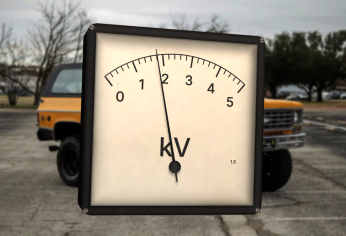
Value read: 1.8
